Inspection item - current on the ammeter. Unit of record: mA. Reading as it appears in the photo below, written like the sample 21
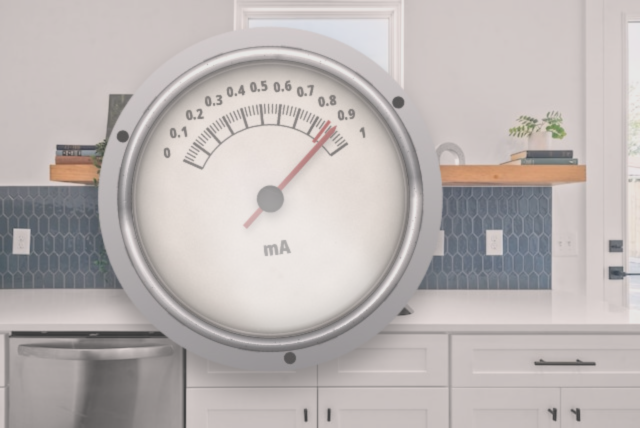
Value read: 0.9
